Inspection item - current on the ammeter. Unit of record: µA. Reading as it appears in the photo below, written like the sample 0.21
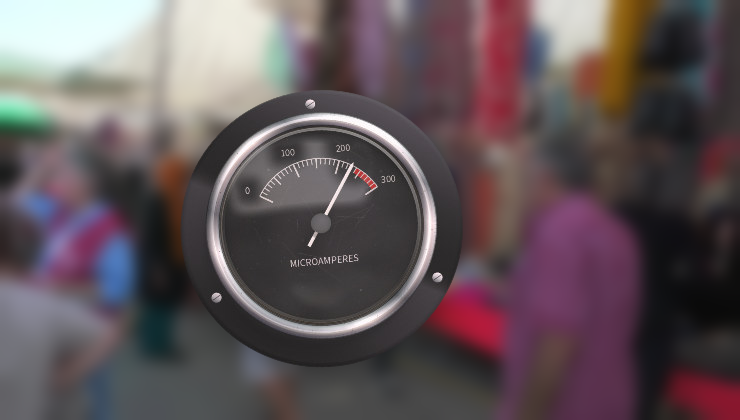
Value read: 230
